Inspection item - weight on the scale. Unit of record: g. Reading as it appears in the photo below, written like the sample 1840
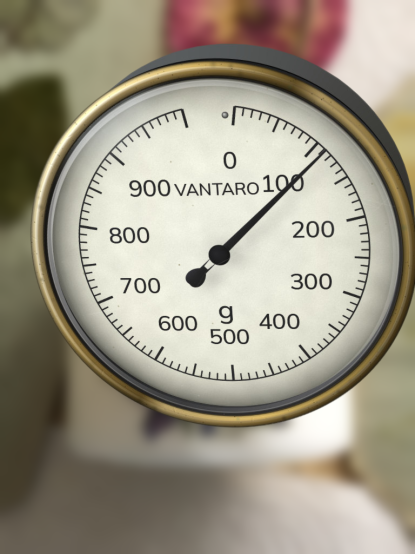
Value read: 110
